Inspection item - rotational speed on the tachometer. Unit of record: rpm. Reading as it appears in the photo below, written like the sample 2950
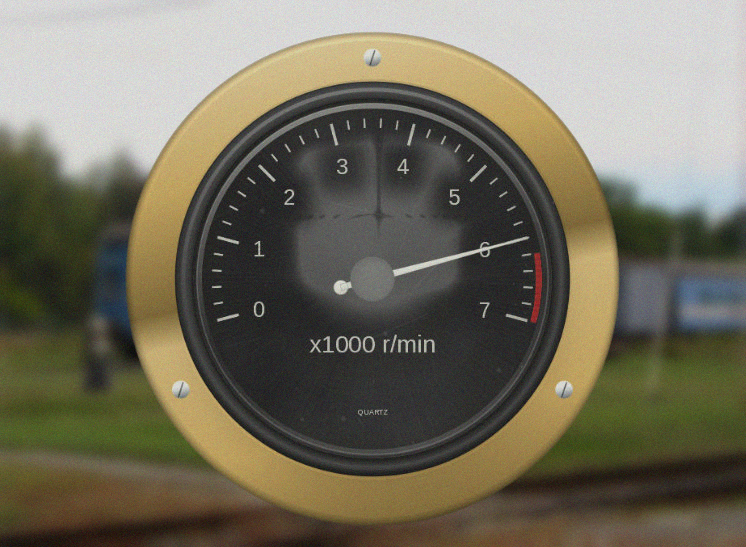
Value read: 6000
